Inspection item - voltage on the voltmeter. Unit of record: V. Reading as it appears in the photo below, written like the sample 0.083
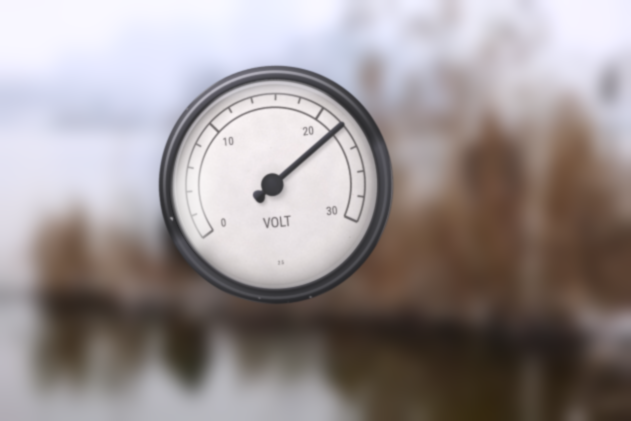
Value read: 22
